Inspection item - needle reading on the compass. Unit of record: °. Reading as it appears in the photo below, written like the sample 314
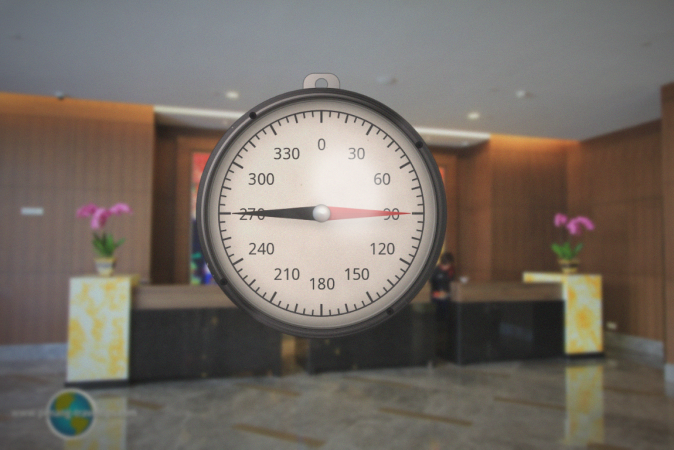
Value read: 90
